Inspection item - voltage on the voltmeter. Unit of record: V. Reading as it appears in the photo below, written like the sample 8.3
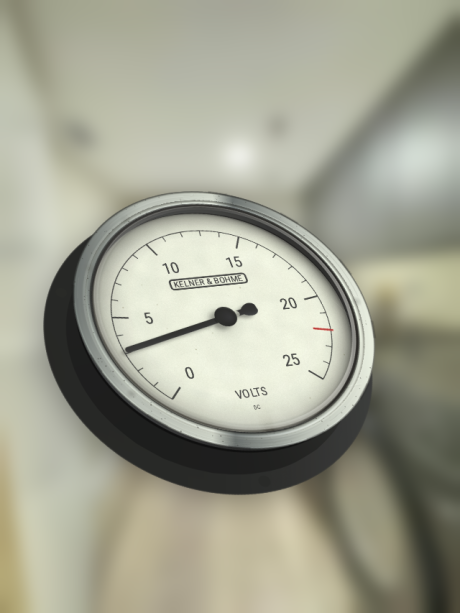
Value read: 3
